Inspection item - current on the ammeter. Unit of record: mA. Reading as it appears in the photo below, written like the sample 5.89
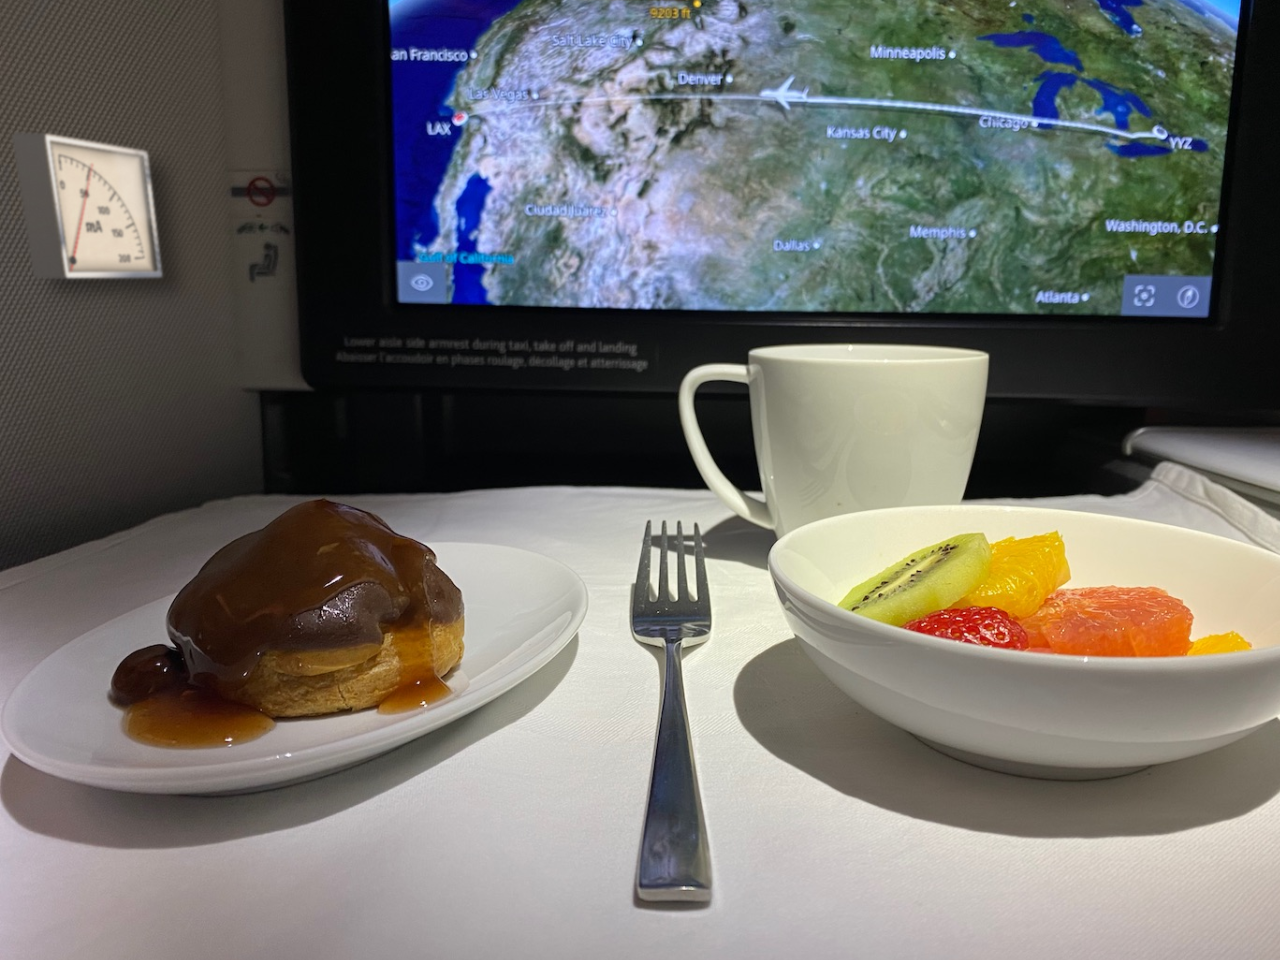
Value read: 50
